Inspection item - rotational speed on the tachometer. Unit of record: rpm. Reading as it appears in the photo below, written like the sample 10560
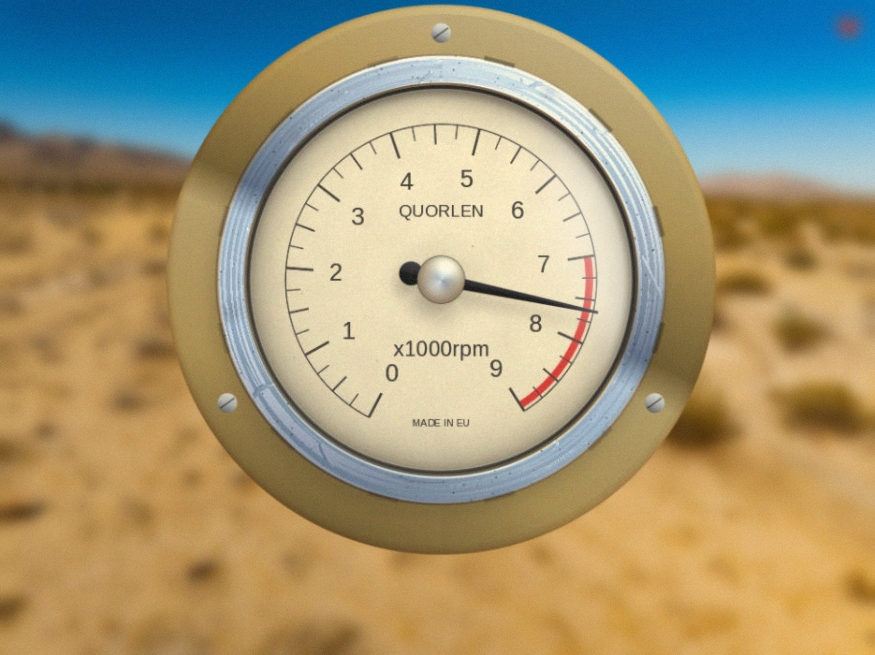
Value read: 7625
